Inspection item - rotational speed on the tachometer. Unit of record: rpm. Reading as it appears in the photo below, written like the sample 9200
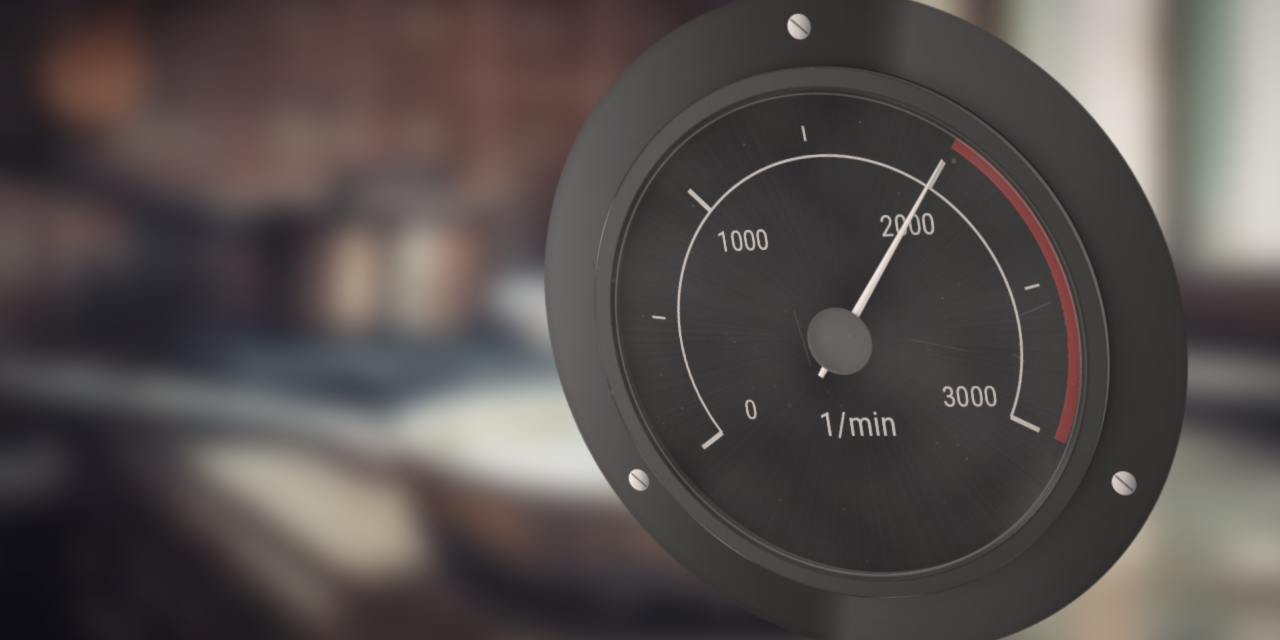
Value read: 2000
